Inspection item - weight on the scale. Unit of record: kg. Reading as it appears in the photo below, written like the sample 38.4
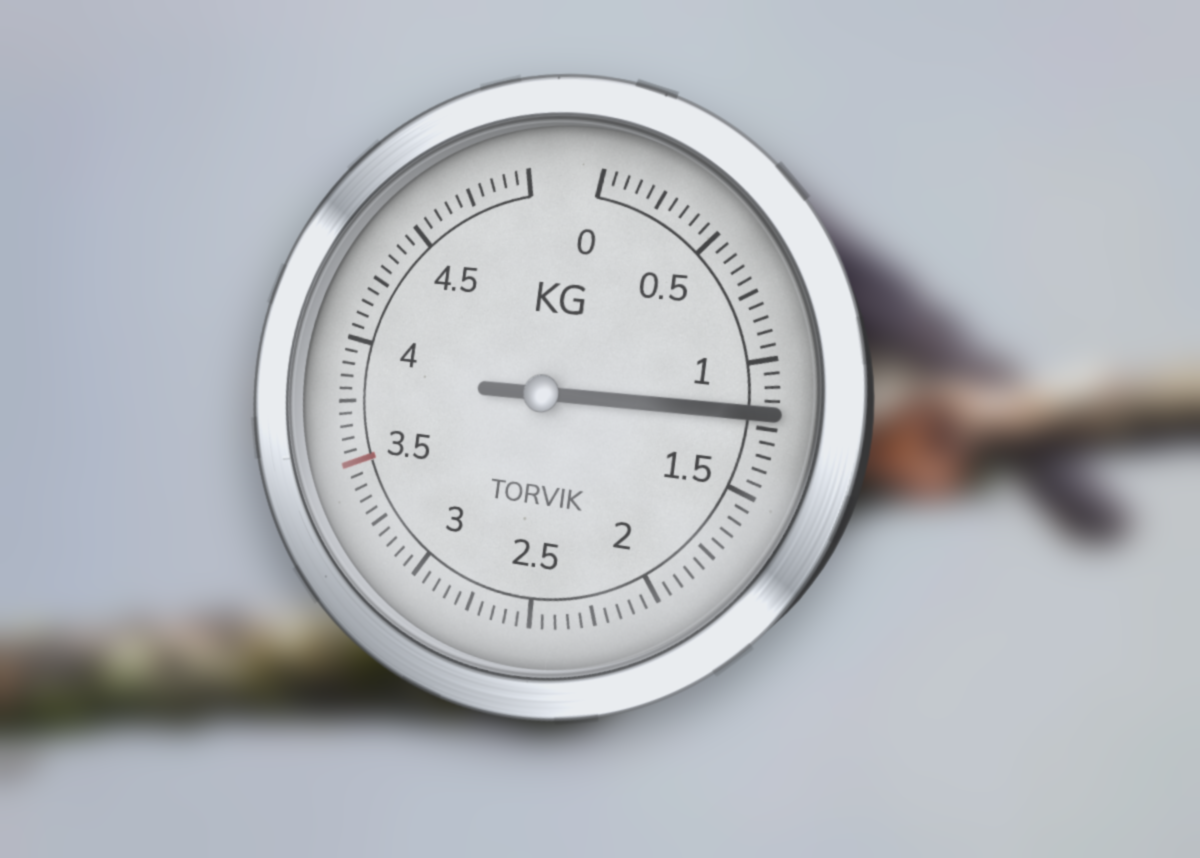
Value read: 1.2
